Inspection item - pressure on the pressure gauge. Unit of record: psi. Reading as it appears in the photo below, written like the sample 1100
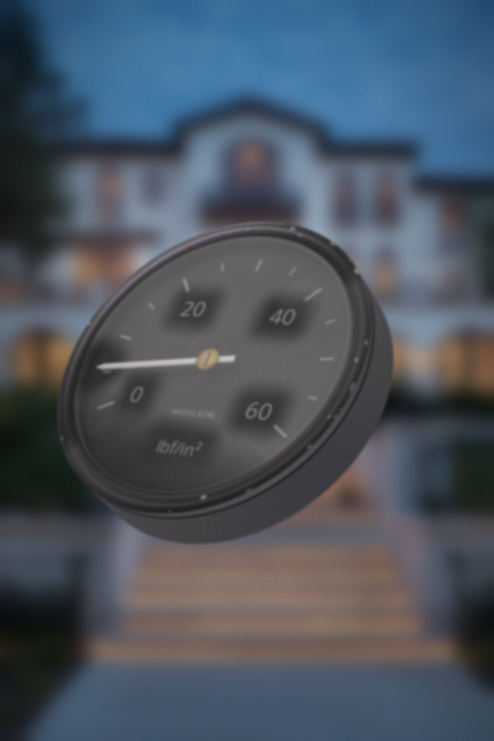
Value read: 5
